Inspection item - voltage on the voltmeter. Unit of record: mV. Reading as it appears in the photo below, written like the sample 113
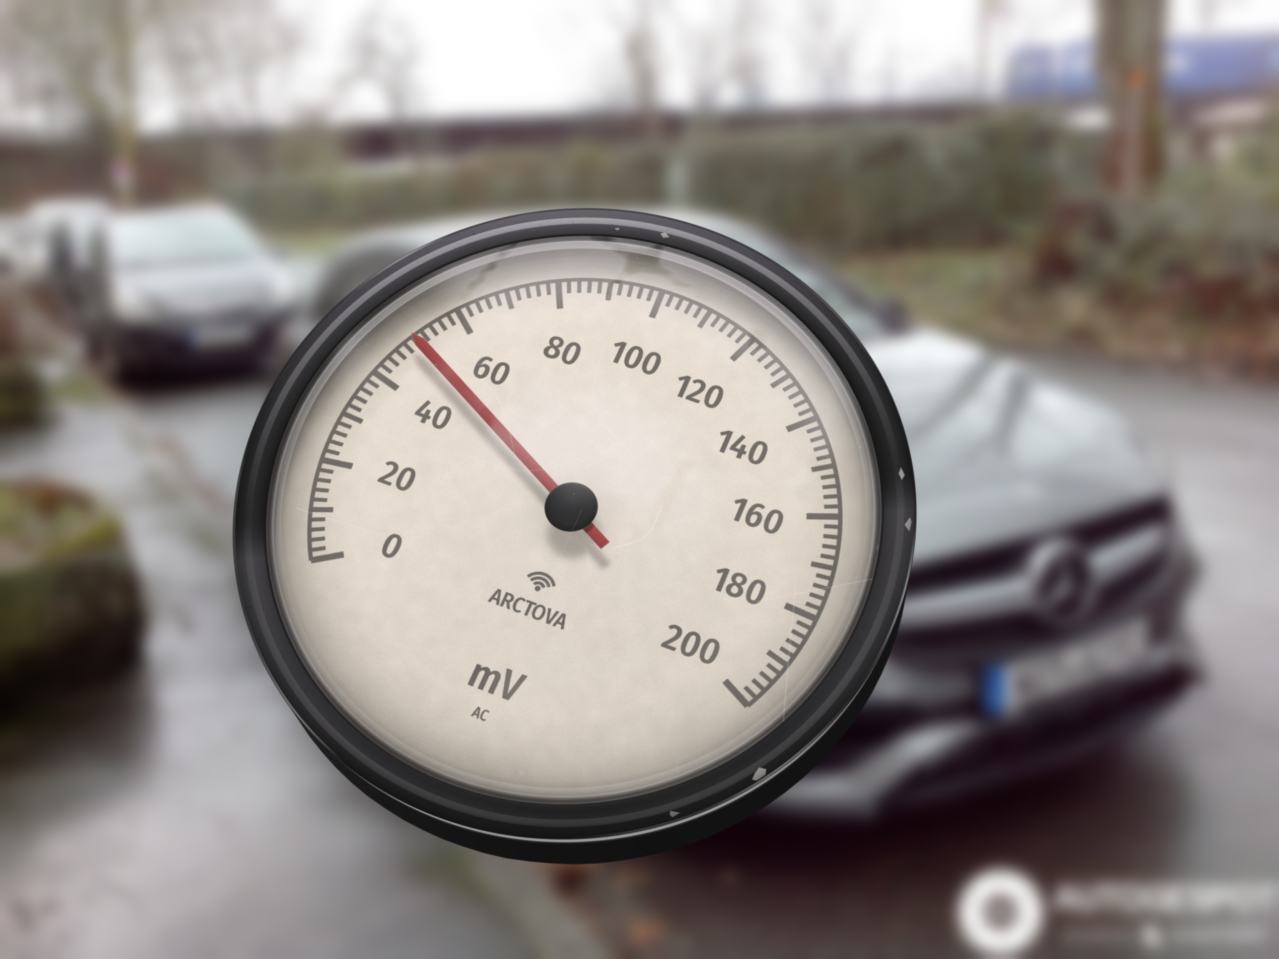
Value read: 50
